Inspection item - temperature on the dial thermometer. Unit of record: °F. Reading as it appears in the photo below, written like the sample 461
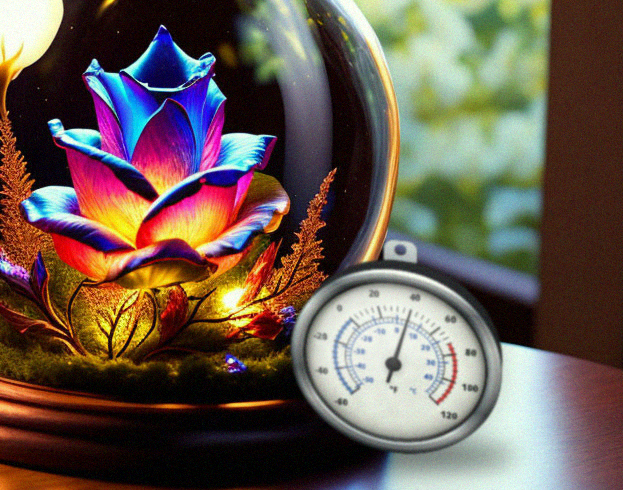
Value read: 40
